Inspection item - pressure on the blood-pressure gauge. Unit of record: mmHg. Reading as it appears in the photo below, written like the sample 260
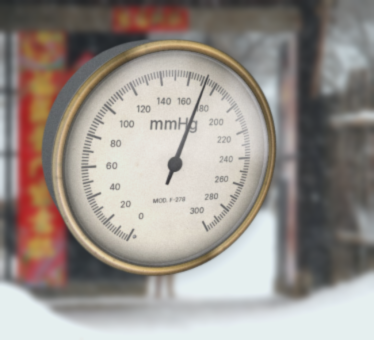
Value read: 170
